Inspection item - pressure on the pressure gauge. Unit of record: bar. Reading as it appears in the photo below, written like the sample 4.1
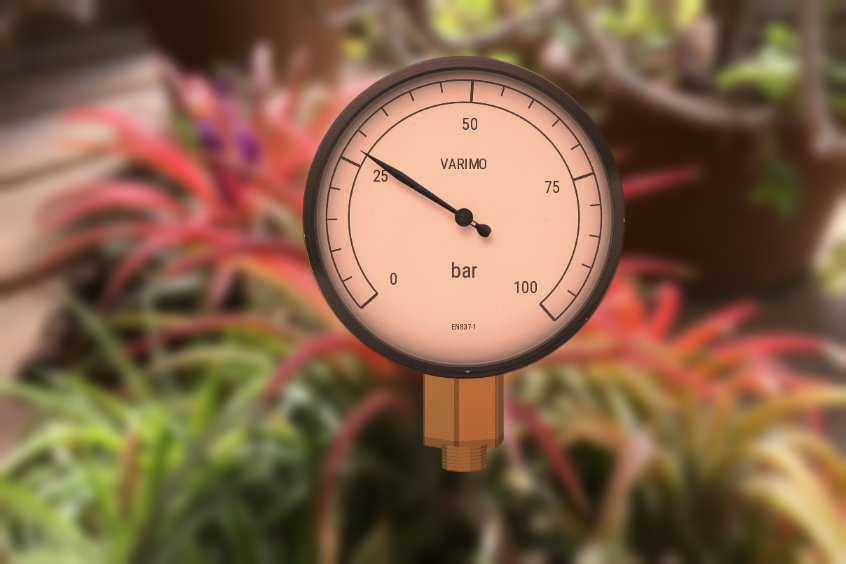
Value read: 27.5
